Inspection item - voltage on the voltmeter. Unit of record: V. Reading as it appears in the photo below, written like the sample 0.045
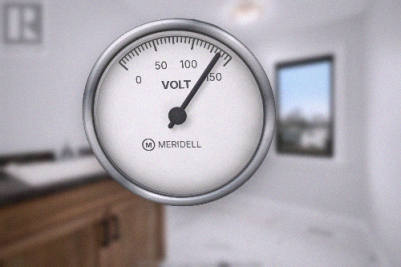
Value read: 135
